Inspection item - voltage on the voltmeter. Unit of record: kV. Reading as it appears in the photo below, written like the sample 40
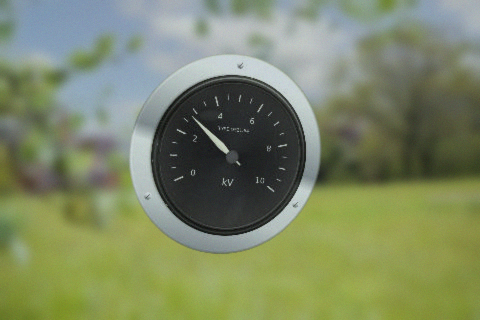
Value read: 2.75
